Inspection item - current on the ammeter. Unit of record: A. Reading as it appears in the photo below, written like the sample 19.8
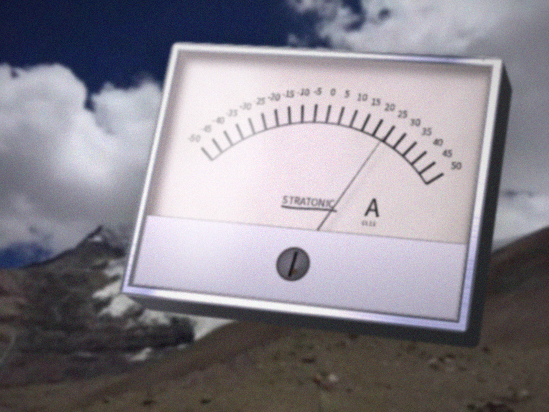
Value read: 25
